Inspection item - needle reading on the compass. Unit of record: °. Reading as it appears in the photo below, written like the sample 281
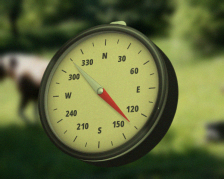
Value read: 135
